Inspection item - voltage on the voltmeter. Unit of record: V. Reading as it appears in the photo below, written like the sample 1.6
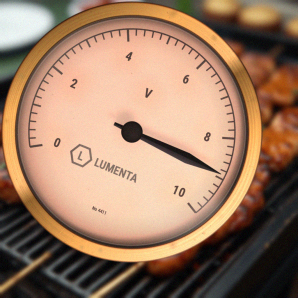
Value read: 8.9
